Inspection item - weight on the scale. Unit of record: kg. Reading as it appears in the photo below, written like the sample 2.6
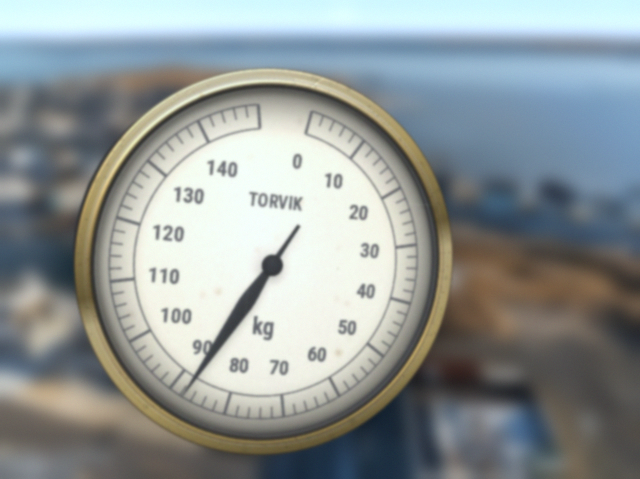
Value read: 88
